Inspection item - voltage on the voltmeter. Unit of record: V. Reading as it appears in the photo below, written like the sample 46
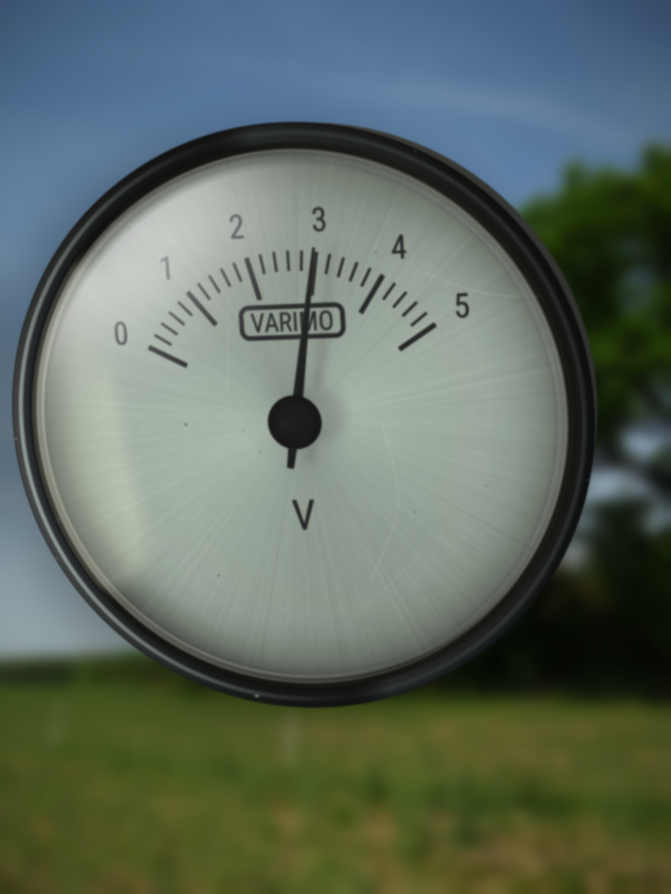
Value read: 3
